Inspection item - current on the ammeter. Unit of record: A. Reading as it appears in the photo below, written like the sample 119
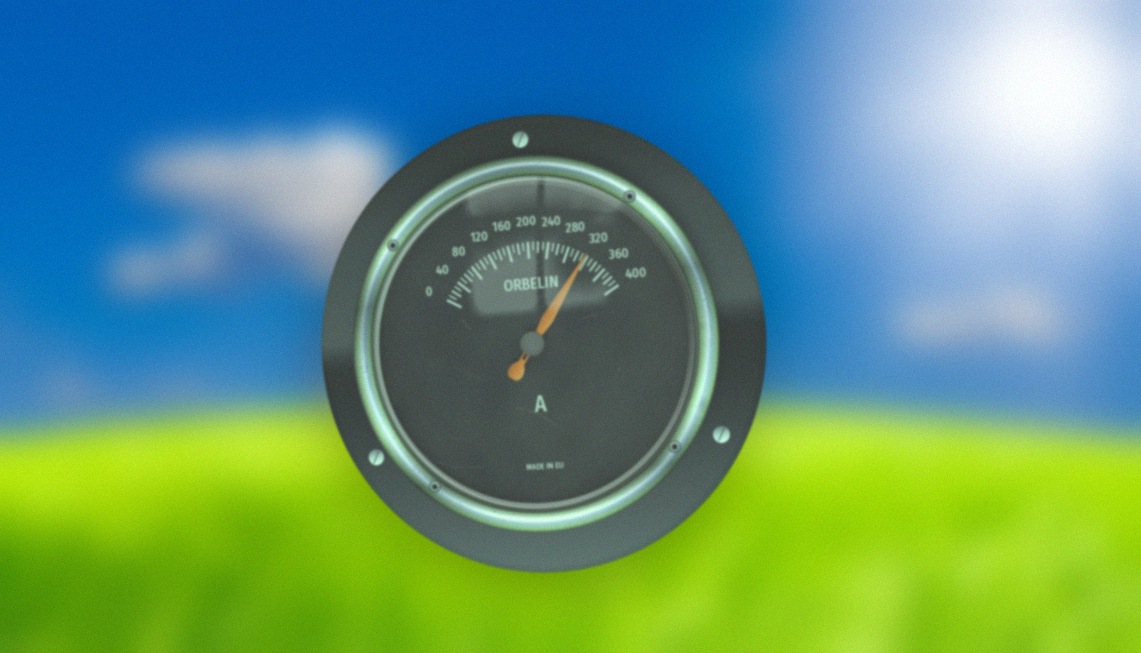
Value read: 320
